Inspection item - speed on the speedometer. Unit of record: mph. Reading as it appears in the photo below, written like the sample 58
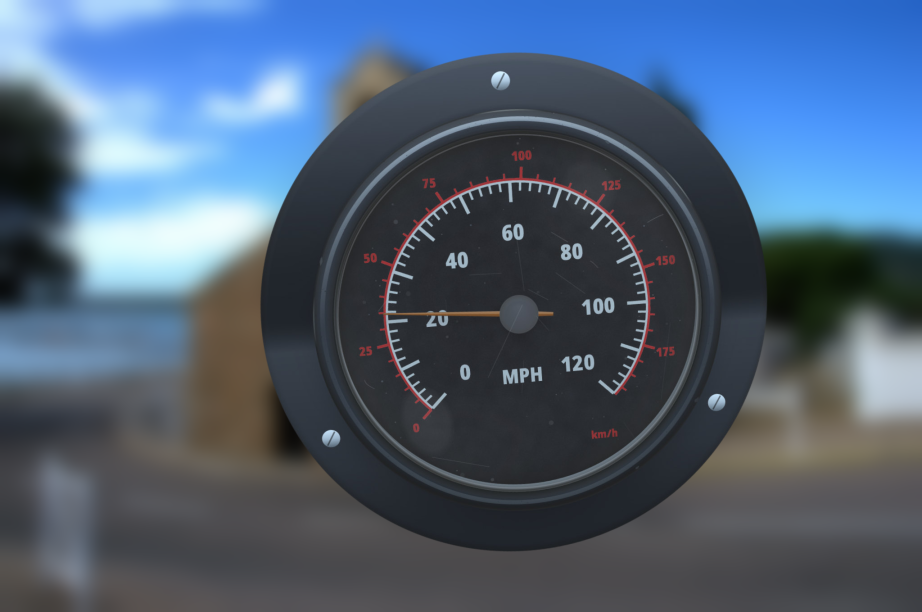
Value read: 22
